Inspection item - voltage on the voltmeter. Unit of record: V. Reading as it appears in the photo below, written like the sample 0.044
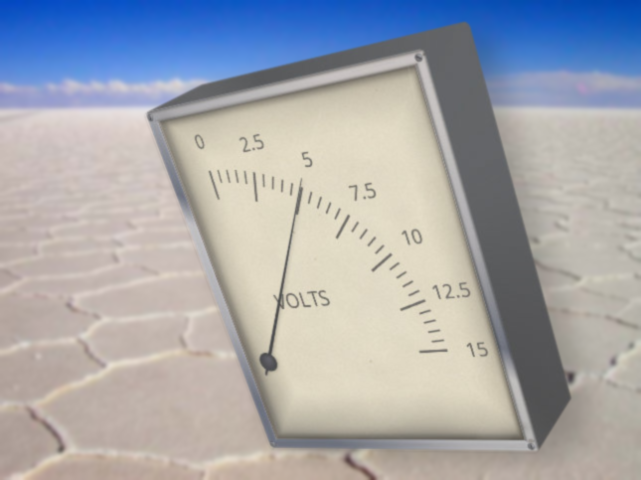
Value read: 5
